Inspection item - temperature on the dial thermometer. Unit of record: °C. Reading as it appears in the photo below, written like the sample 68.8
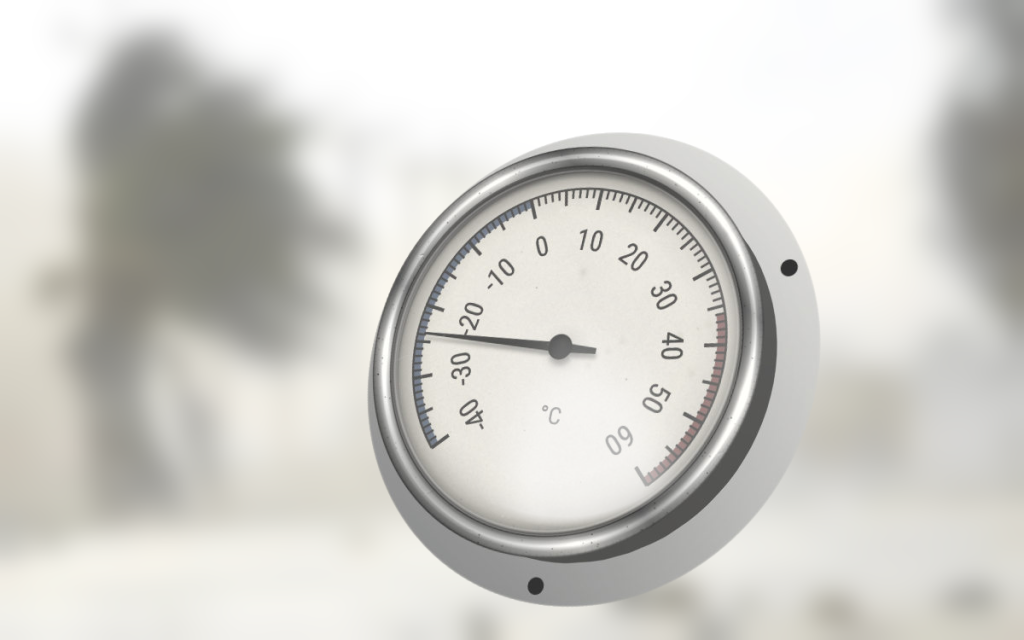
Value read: -24
